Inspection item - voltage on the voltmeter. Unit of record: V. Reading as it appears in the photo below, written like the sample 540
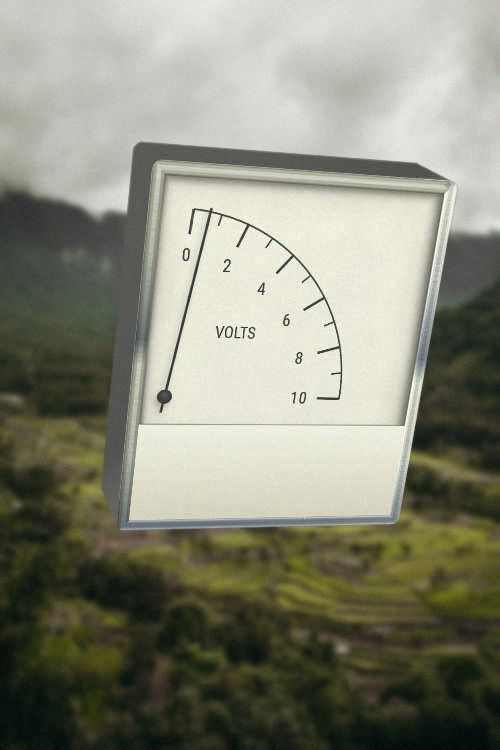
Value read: 0.5
